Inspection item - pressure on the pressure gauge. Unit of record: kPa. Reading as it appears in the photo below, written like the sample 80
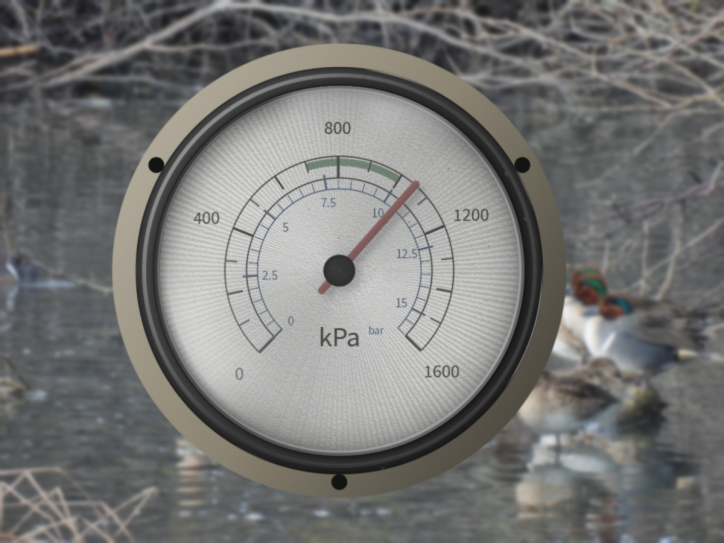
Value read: 1050
